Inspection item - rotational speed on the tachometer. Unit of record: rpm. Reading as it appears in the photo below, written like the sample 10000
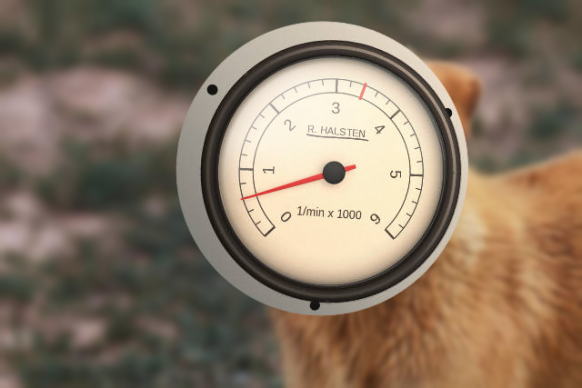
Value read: 600
